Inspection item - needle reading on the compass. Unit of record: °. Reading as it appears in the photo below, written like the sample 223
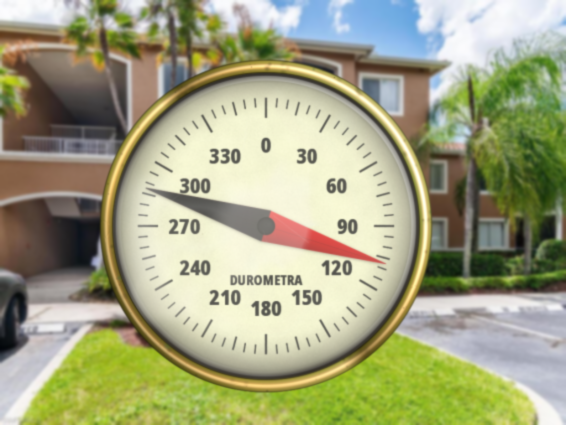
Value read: 107.5
